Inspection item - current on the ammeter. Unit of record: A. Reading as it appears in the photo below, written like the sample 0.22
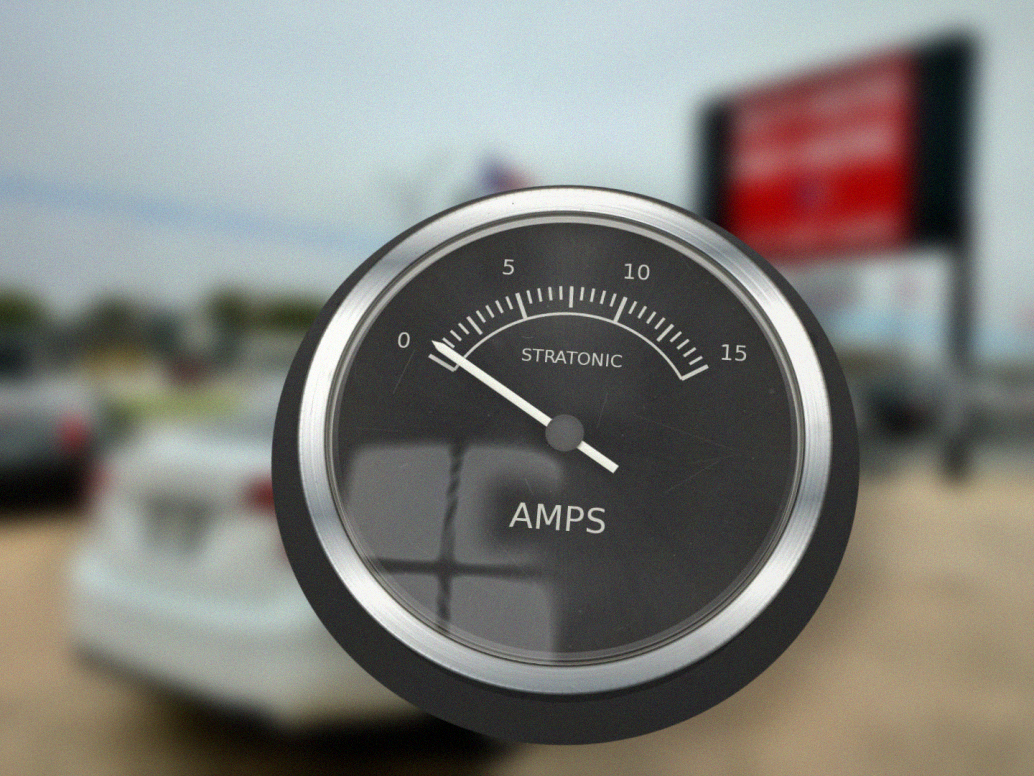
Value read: 0.5
